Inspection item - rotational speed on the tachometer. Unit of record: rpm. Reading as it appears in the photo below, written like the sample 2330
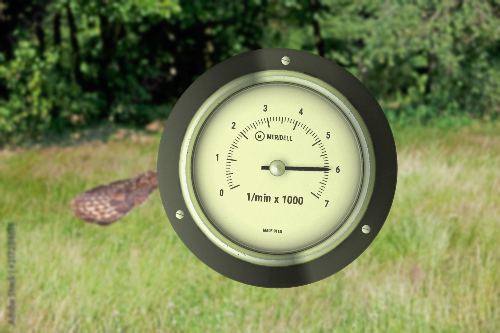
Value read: 6000
